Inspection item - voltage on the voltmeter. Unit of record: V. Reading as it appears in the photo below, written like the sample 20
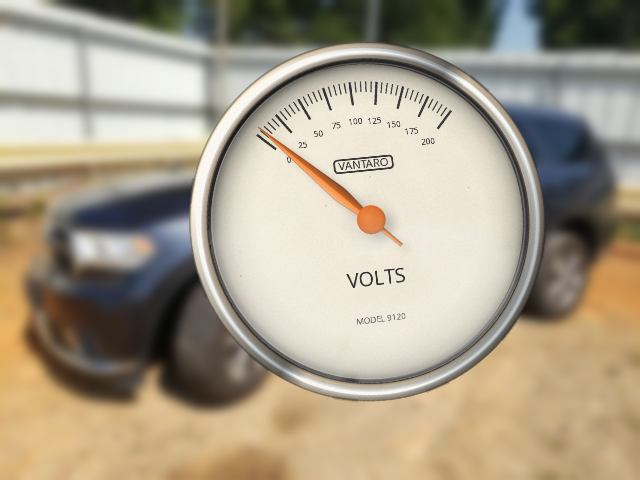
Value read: 5
